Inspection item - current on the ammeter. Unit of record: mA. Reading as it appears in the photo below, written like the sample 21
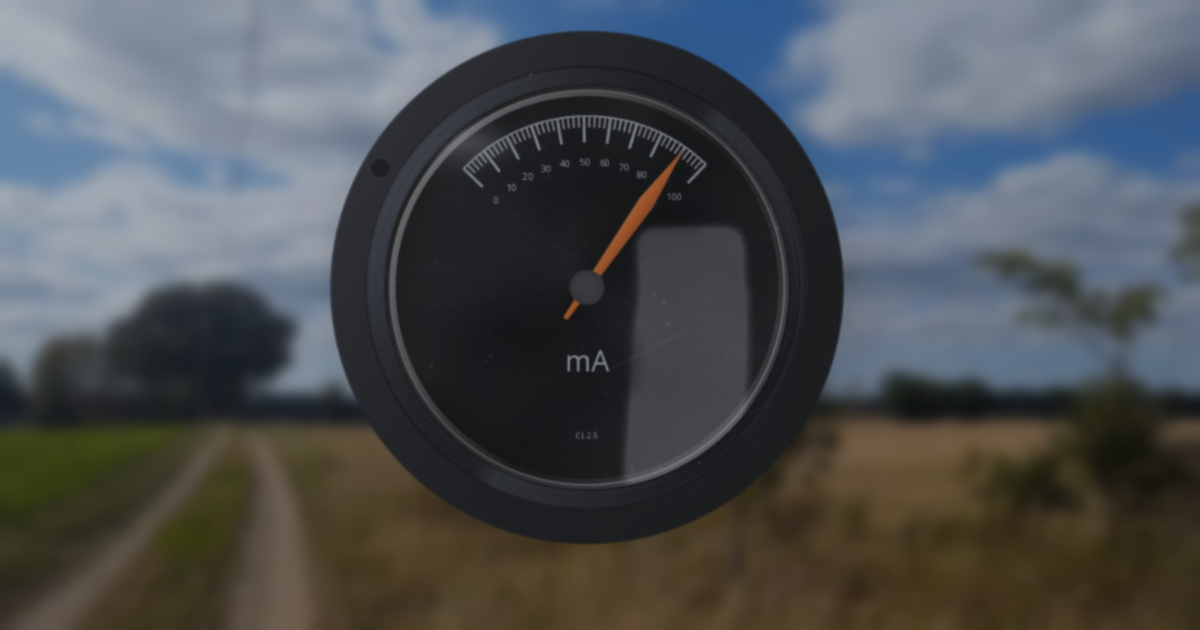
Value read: 90
